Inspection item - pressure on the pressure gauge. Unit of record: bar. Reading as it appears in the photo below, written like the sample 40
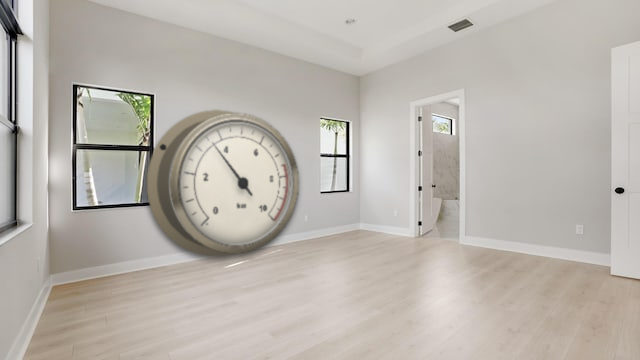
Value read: 3.5
